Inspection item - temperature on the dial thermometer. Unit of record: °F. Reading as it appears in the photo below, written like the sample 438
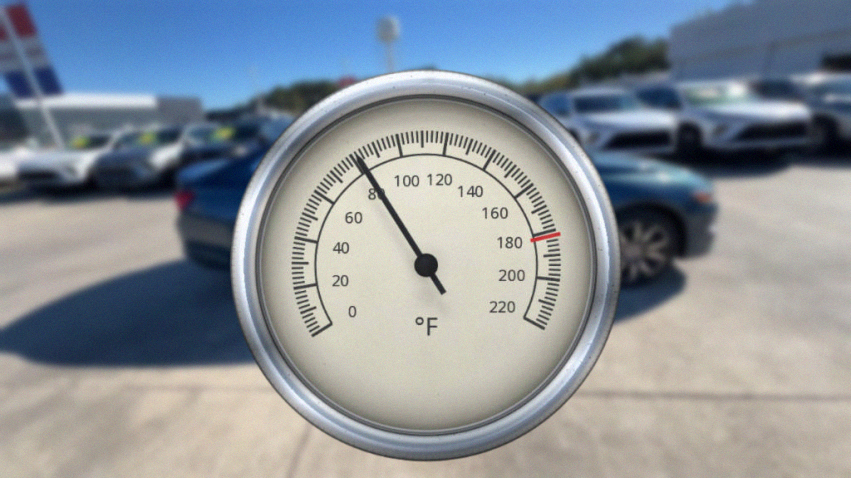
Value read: 82
